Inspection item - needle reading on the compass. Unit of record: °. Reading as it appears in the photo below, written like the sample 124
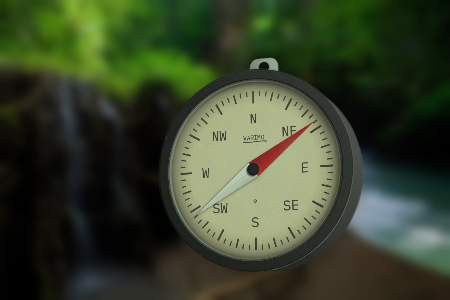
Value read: 55
